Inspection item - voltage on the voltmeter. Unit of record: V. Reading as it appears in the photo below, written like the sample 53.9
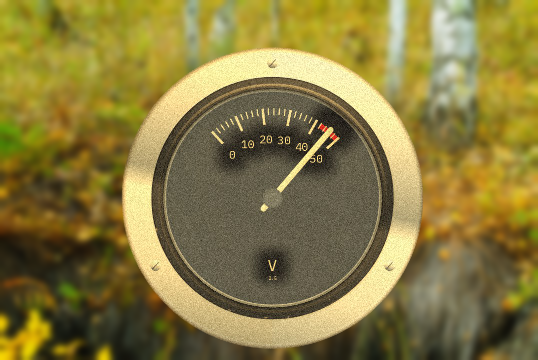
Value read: 46
